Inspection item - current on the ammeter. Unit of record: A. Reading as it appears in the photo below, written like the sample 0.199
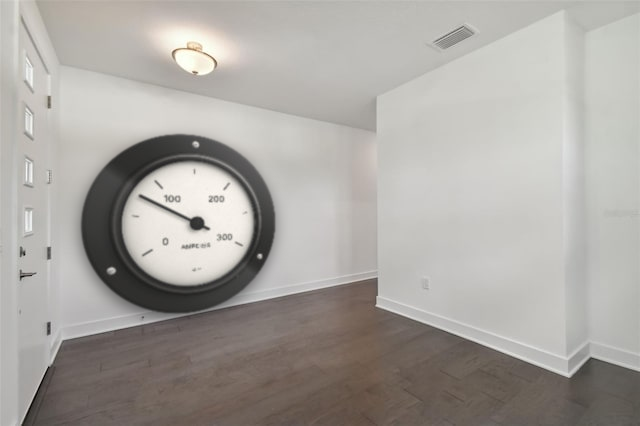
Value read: 75
